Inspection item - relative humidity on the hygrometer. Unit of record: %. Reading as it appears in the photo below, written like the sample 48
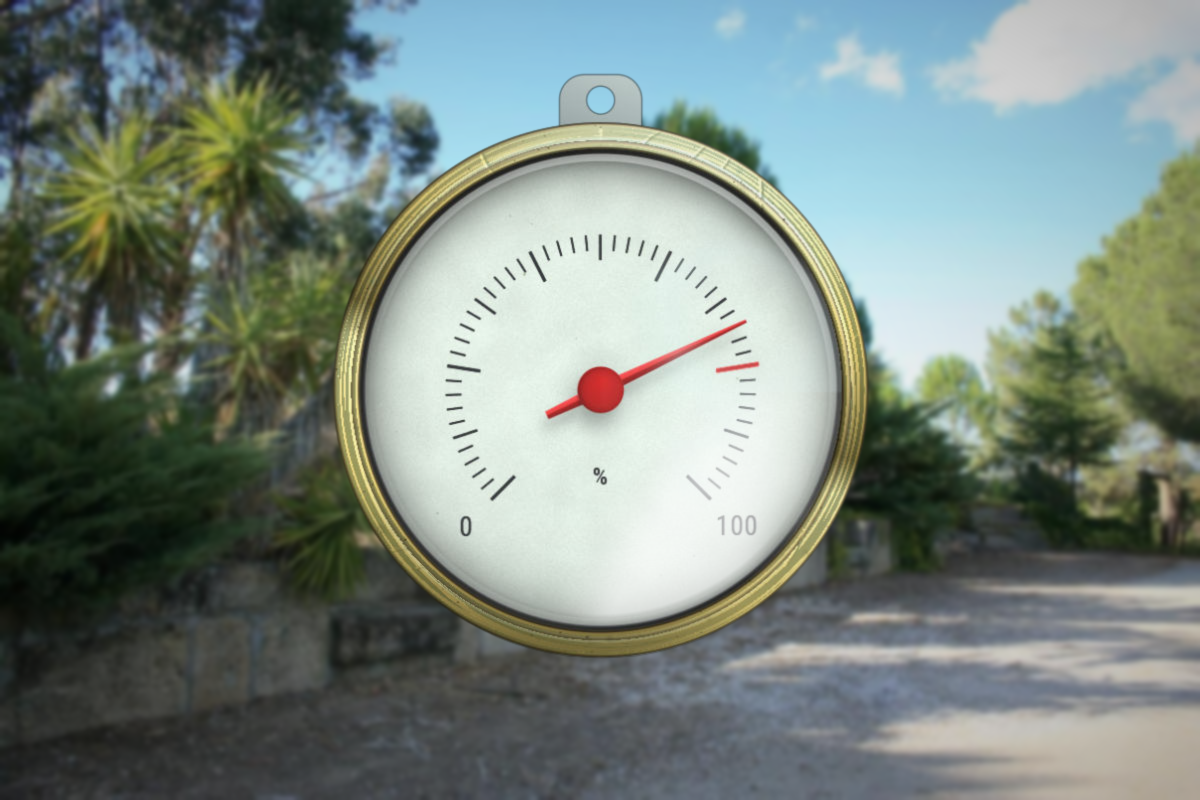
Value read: 74
